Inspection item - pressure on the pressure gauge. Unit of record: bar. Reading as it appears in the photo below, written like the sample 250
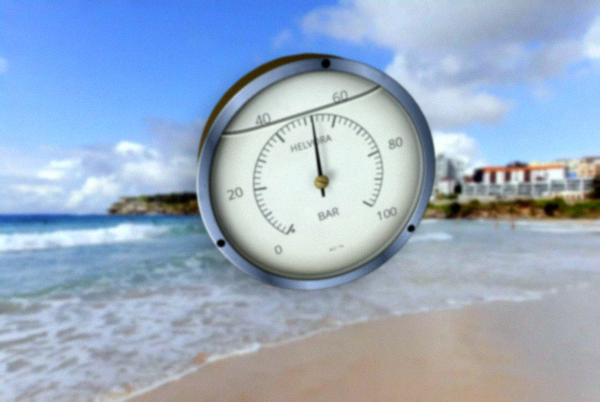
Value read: 52
